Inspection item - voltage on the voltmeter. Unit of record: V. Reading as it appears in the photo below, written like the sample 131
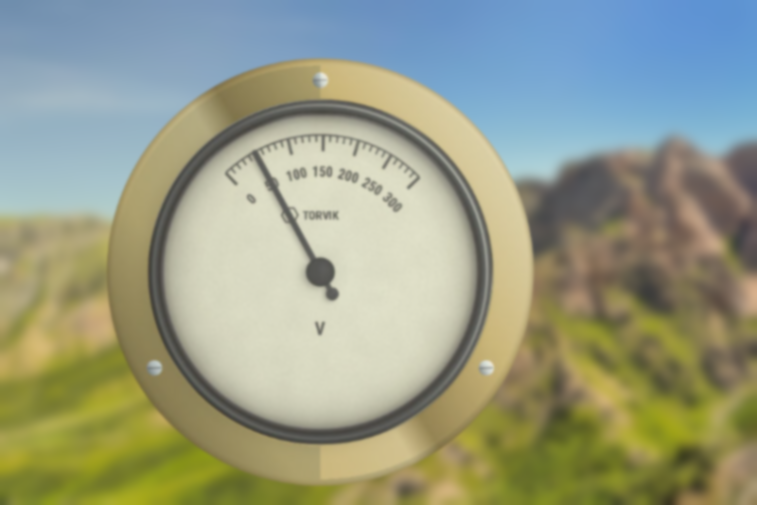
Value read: 50
